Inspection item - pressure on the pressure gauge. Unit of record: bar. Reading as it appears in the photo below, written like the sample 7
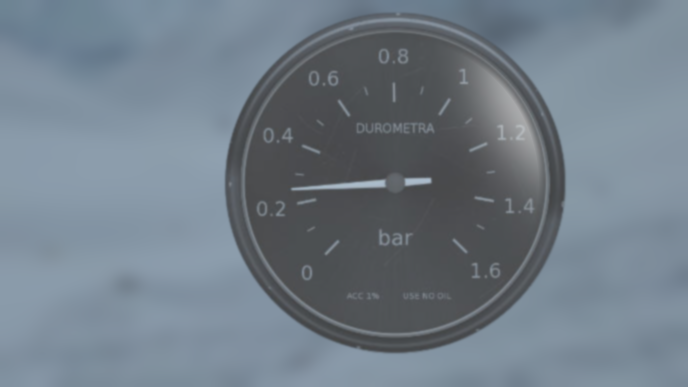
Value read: 0.25
